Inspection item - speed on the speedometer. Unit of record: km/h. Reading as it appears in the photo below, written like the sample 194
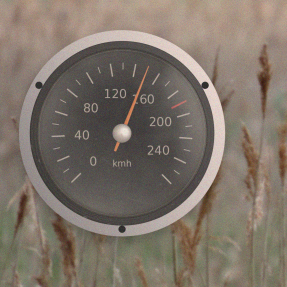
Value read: 150
